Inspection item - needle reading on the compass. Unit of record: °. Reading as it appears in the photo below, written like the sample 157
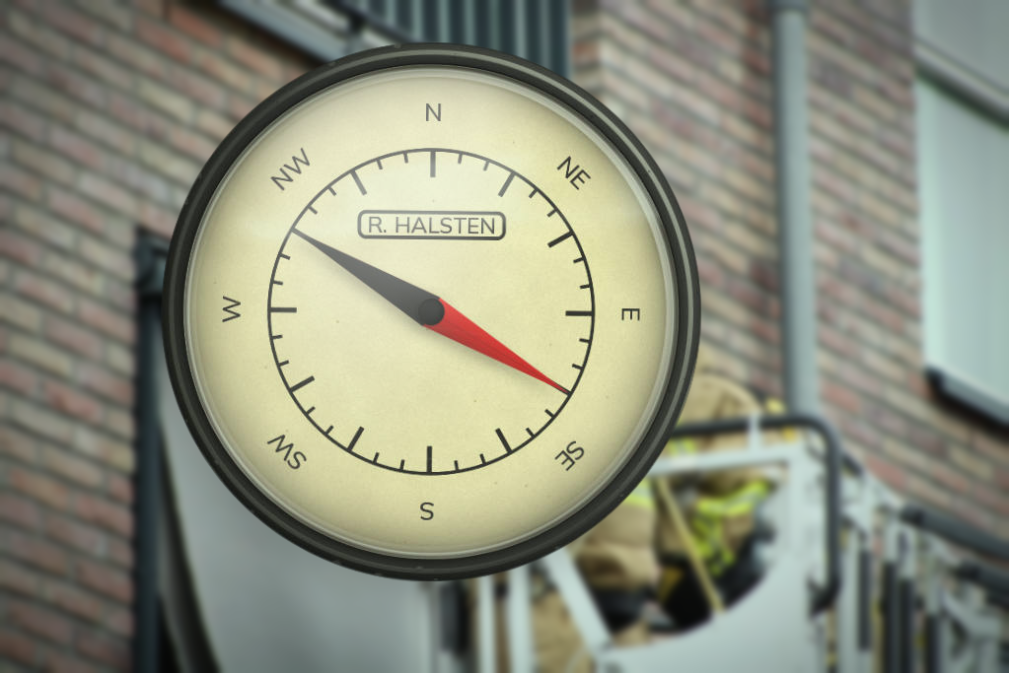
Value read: 120
